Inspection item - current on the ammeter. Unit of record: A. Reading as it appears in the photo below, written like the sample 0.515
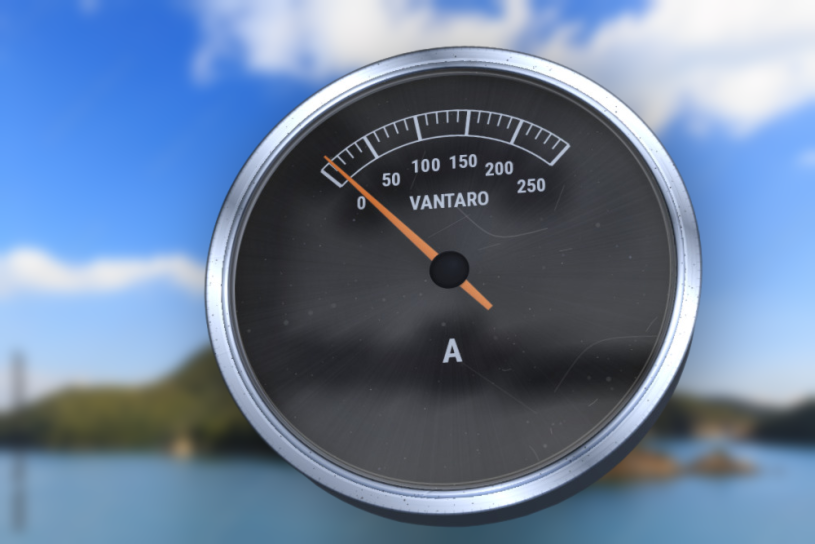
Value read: 10
